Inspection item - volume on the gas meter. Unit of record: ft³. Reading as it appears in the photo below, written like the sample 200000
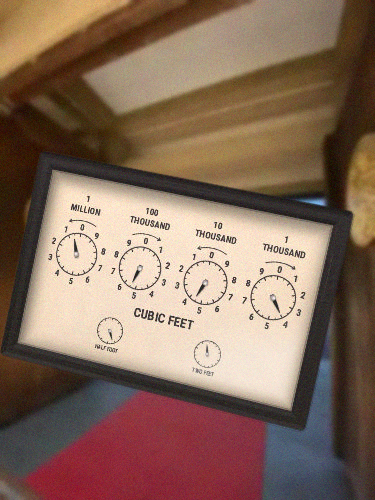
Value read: 54400
